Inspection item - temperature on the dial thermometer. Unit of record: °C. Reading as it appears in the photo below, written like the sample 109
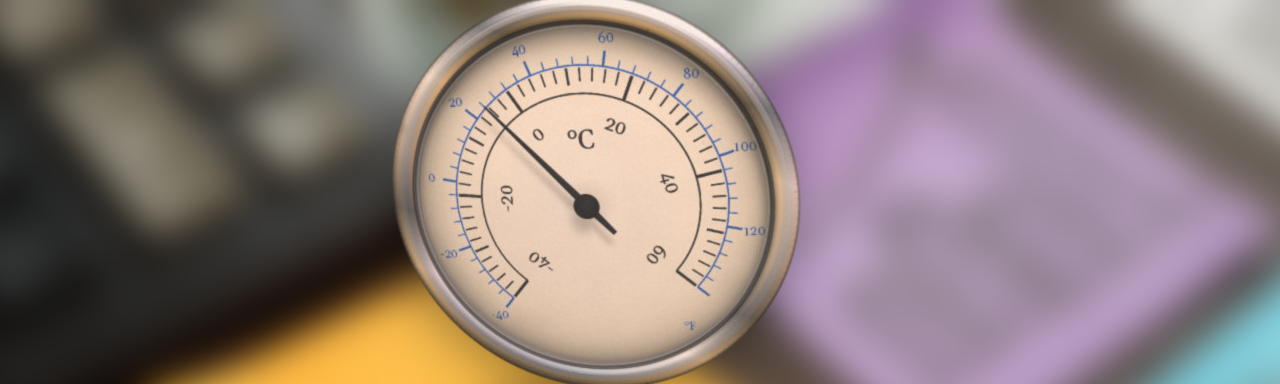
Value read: -4
